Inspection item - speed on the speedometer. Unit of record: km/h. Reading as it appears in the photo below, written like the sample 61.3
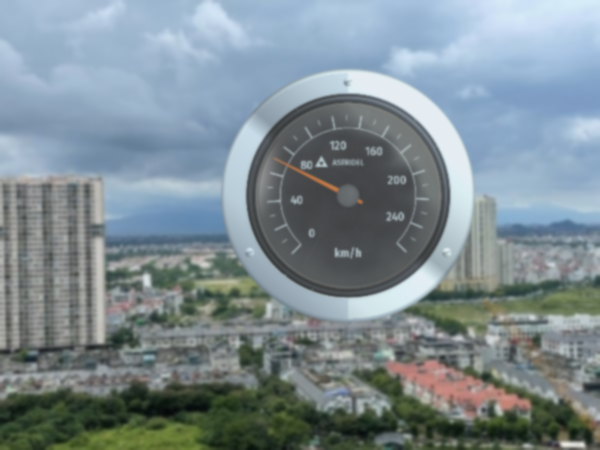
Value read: 70
